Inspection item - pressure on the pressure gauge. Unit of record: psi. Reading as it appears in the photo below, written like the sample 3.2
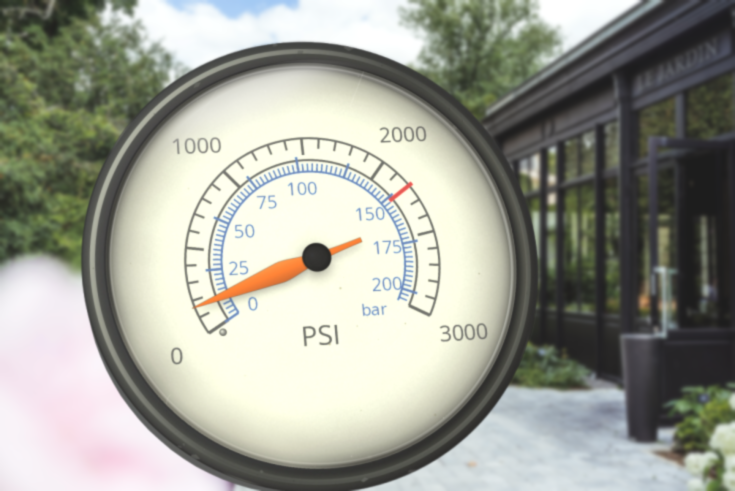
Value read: 150
